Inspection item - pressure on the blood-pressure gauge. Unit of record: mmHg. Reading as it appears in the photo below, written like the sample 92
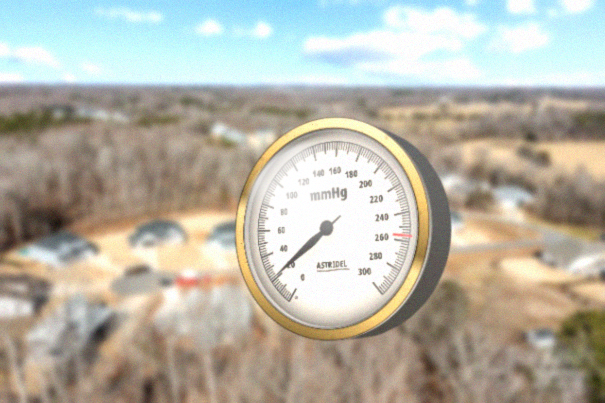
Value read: 20
